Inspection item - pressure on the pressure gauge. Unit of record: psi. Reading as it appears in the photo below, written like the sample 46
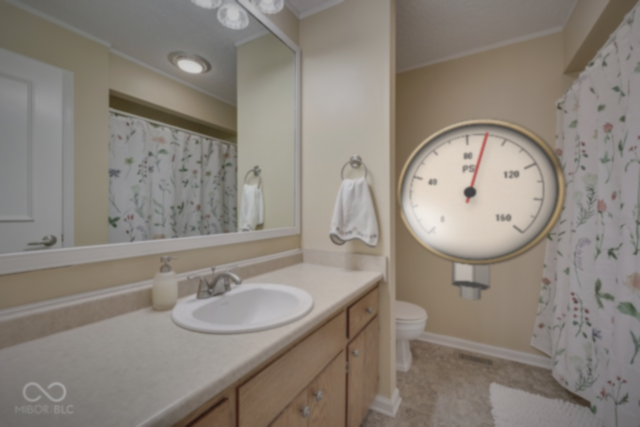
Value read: 90
